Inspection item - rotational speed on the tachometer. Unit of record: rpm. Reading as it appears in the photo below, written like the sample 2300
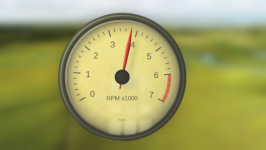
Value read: 3800
